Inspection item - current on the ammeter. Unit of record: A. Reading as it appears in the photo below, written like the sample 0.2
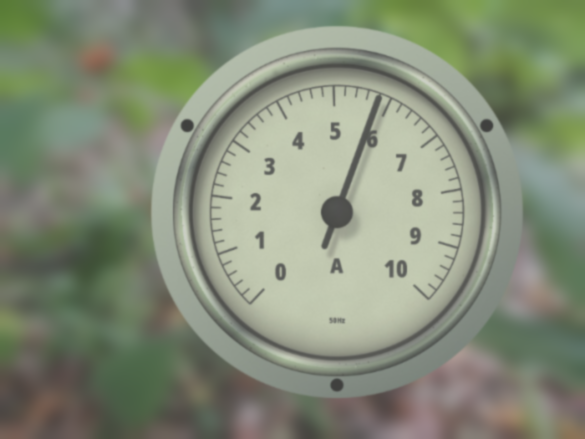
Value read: 5.8
